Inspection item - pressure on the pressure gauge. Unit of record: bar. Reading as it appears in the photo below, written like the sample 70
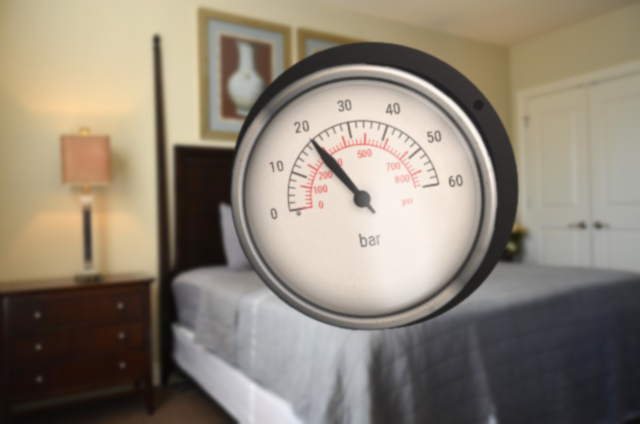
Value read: 20
